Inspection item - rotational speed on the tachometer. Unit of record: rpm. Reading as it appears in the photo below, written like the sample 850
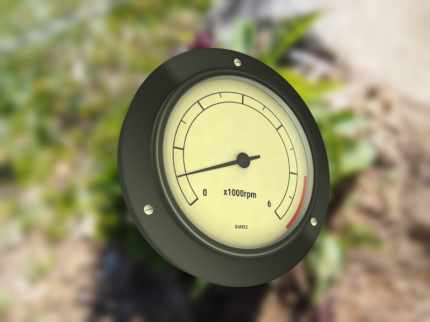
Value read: 500
